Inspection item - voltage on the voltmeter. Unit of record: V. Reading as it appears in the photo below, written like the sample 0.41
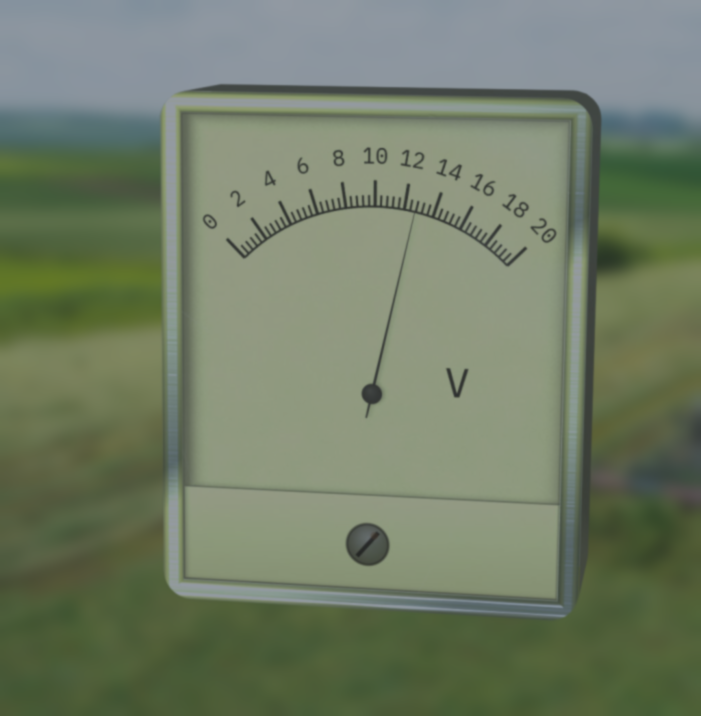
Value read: 12.8
